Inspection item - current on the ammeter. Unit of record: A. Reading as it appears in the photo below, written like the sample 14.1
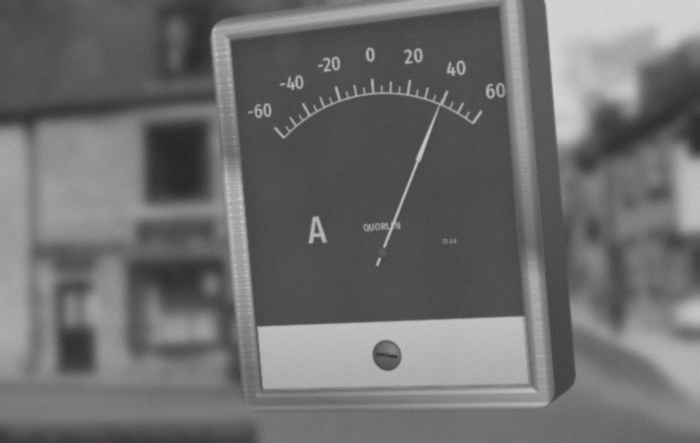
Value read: 40
